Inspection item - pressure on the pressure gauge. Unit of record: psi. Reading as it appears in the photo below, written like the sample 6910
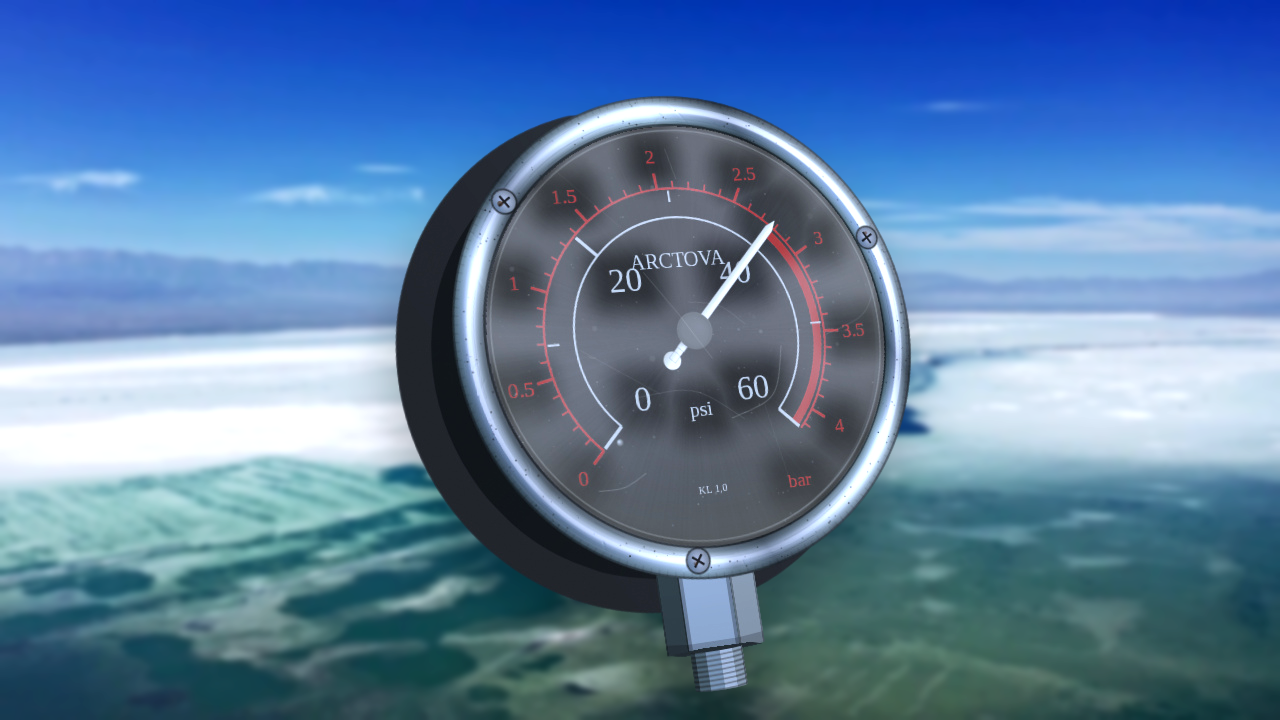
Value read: 40
